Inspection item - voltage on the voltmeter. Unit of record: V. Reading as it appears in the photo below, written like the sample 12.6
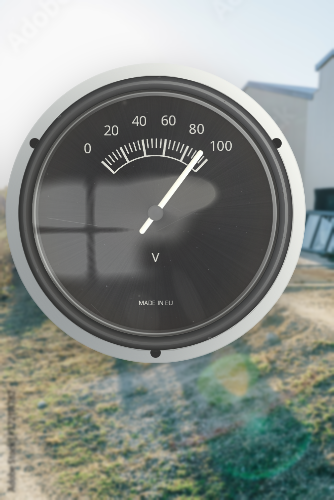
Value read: 92
